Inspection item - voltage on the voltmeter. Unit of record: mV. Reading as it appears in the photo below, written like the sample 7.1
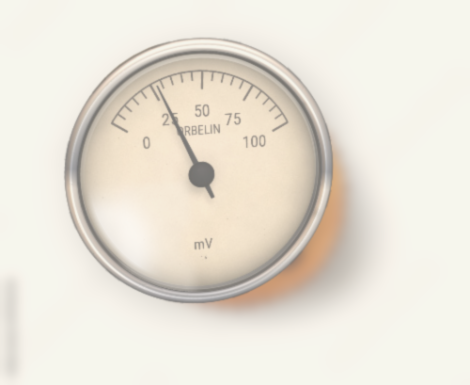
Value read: 27.5
